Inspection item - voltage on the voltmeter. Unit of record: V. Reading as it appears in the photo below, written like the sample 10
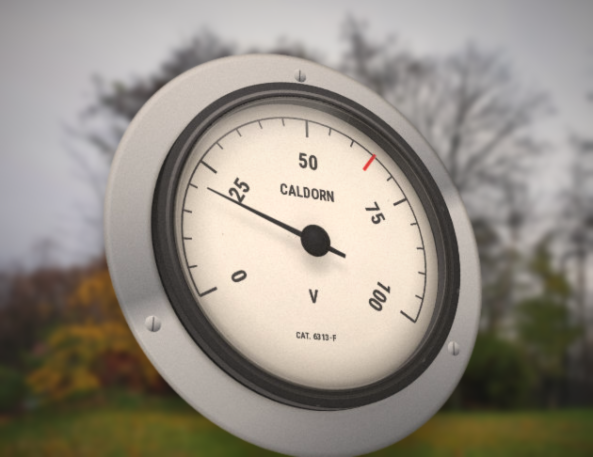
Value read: 20
